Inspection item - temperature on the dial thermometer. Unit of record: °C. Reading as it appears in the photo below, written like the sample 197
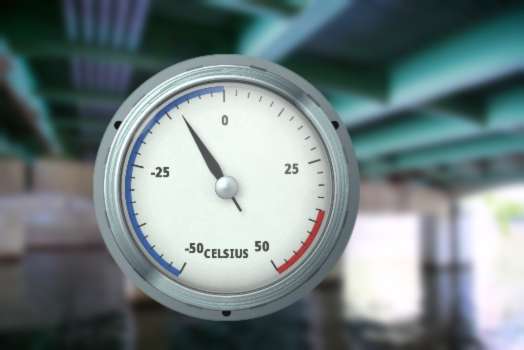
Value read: -10
